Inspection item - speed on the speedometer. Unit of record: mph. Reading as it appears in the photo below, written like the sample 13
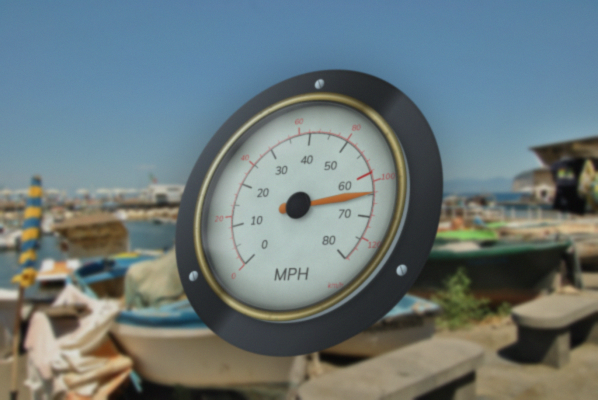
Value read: 65
